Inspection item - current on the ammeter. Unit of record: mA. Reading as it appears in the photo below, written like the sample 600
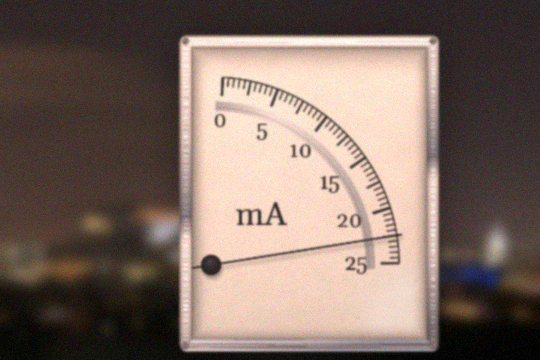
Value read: 22.5
